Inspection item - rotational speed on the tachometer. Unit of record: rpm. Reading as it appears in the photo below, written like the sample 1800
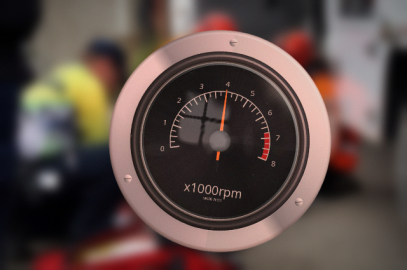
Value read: 4000
